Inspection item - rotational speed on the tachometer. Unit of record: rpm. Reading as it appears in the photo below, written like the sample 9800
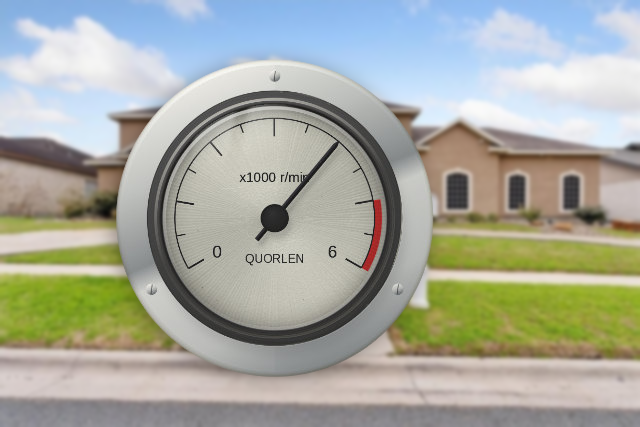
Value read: 4000
